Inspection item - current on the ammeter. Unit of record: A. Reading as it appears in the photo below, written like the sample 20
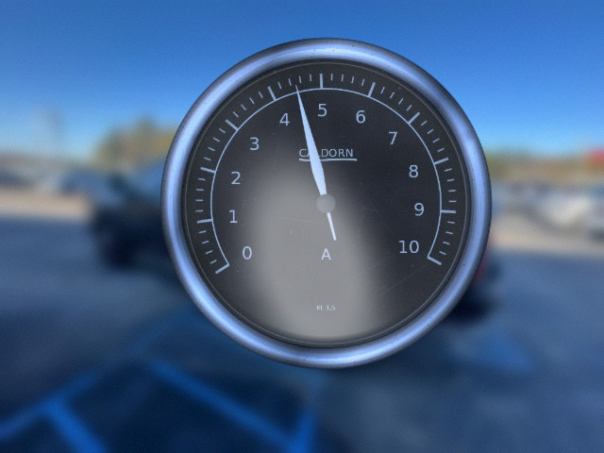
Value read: 4.5
